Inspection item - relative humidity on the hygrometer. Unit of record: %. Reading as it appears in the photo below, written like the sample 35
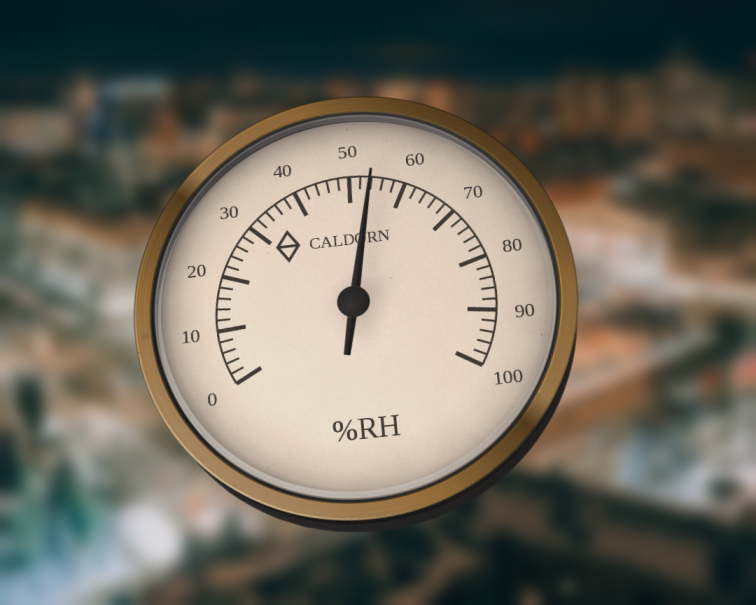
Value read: 54
